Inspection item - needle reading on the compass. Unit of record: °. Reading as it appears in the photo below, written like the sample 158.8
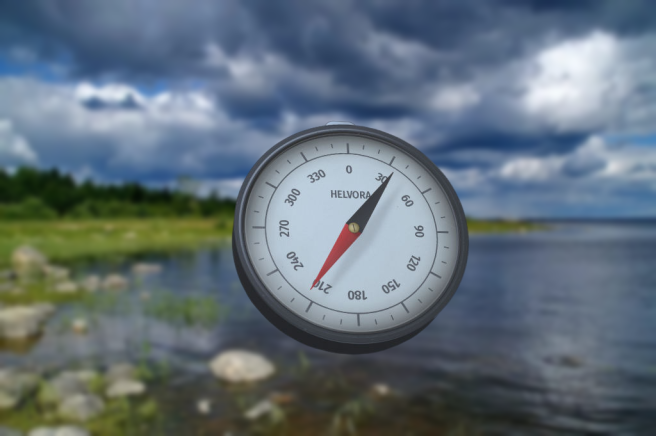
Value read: 215
